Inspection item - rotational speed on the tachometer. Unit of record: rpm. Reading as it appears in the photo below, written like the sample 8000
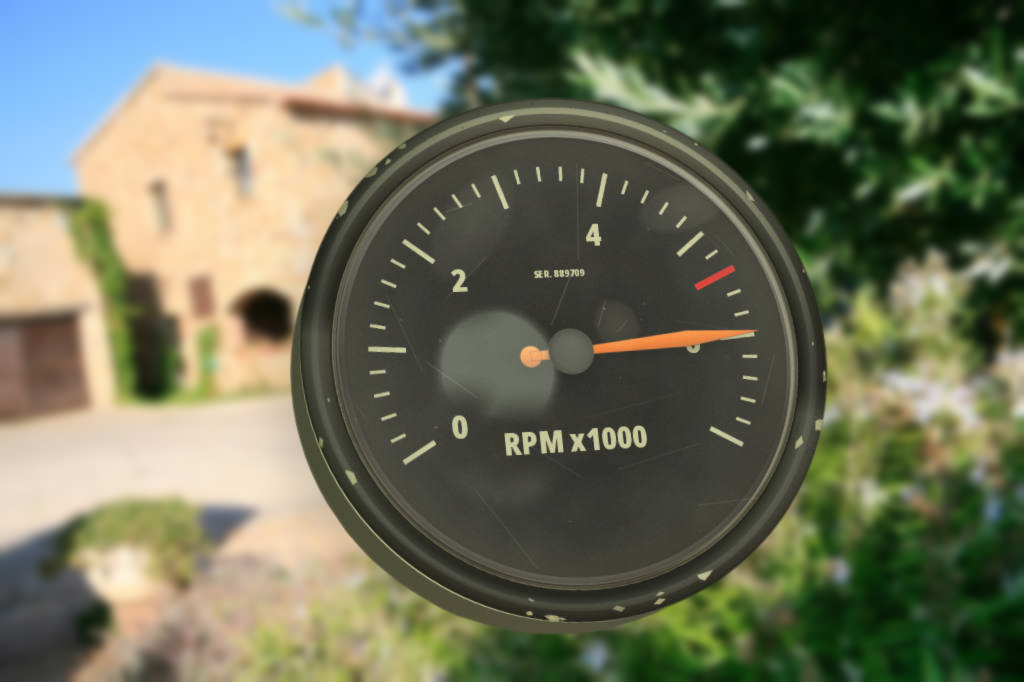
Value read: 6000
